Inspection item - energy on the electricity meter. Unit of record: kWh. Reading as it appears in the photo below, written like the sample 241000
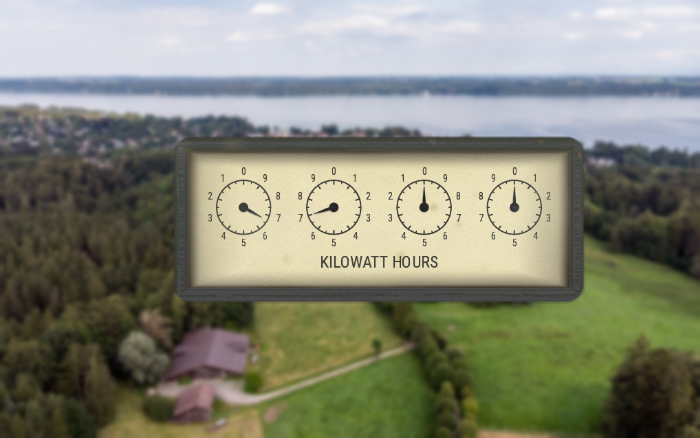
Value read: 6700
